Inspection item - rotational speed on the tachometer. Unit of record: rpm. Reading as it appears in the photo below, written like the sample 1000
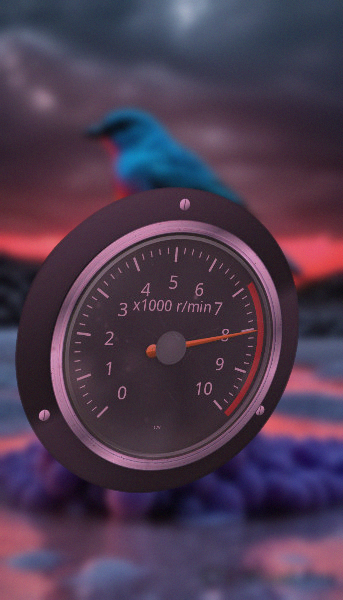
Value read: 8000
